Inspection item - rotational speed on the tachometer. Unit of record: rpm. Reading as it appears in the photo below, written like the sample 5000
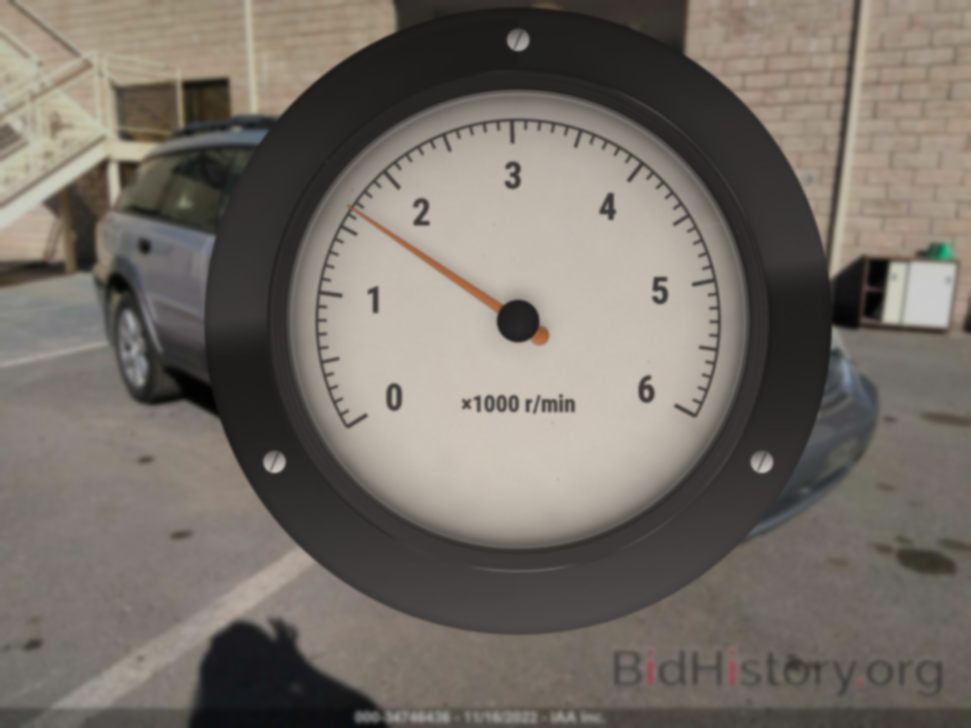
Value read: 1650
